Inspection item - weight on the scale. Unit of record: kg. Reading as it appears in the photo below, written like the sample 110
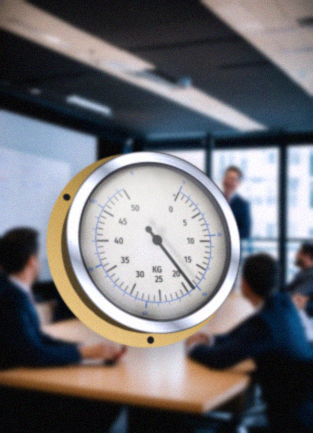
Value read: 19
